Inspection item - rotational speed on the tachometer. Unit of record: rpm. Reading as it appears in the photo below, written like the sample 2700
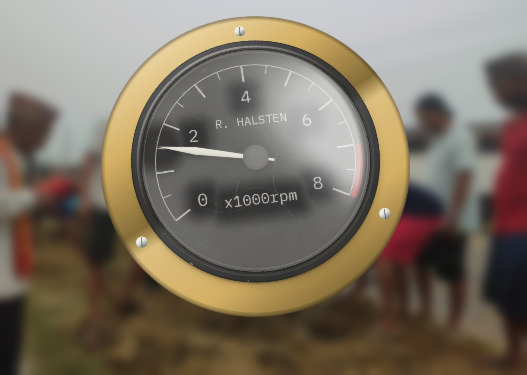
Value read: 1500
